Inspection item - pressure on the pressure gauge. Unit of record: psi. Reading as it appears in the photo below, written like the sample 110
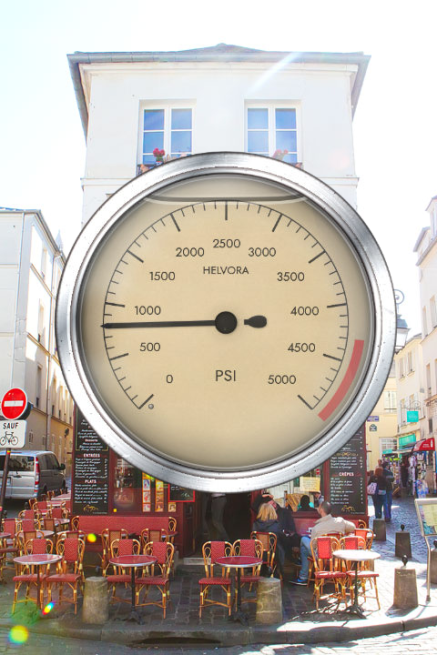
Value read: 800
